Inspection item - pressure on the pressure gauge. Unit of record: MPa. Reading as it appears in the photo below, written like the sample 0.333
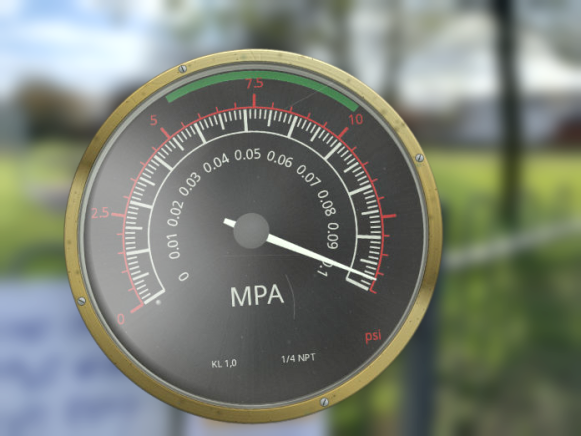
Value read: 0.098
